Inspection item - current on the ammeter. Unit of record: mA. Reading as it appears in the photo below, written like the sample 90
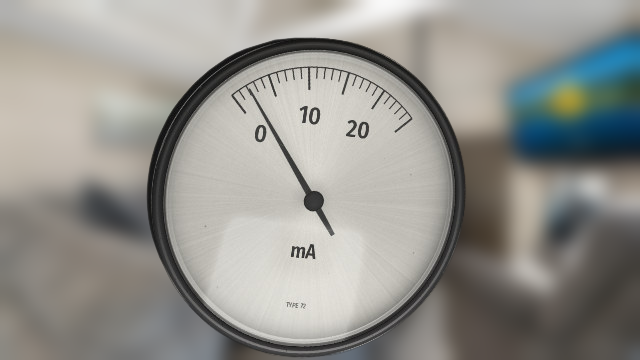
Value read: 2
